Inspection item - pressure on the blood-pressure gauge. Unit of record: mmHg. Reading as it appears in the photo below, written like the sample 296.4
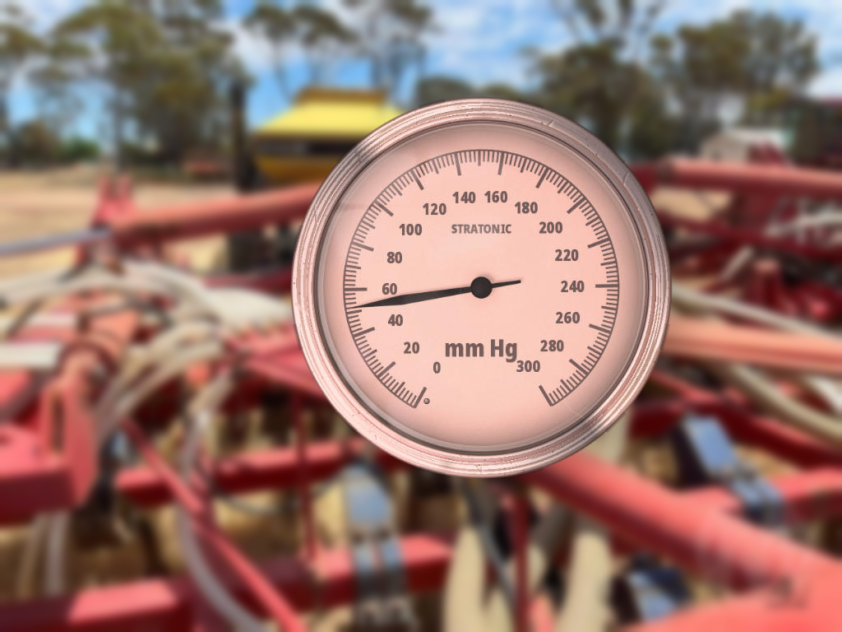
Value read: 52
